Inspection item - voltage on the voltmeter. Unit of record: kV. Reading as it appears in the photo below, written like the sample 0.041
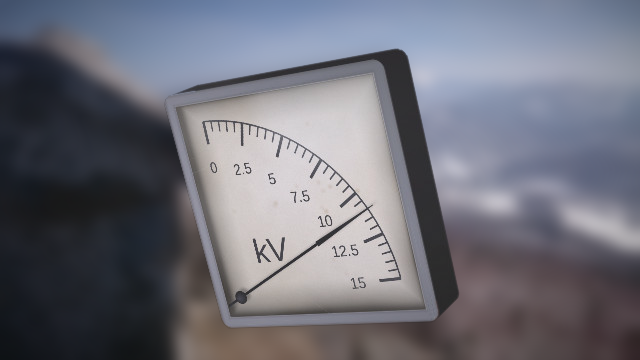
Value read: 11
